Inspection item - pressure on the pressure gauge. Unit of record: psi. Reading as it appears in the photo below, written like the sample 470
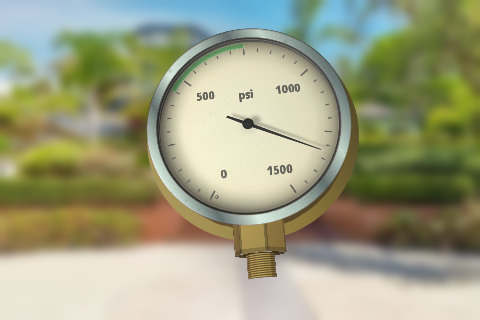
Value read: 1325
